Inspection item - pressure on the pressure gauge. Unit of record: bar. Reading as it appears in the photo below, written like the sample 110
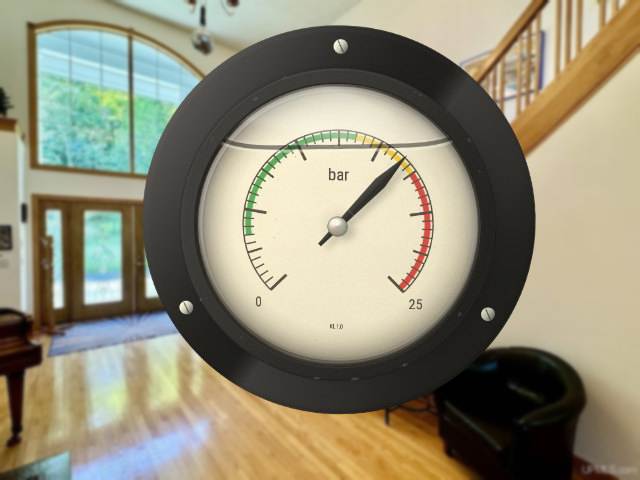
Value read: 16.5
